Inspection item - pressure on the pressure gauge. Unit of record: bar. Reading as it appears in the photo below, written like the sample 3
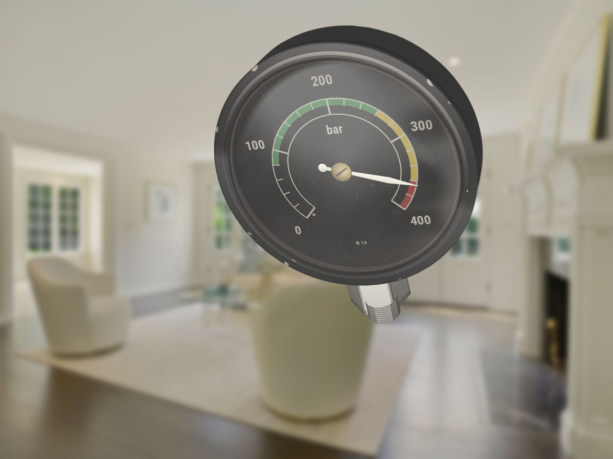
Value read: 360
